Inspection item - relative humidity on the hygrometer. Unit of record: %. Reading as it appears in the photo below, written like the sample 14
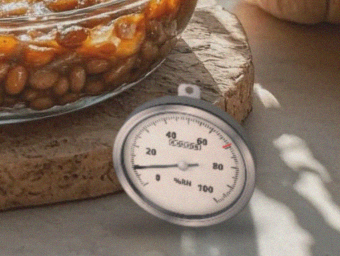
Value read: 10
